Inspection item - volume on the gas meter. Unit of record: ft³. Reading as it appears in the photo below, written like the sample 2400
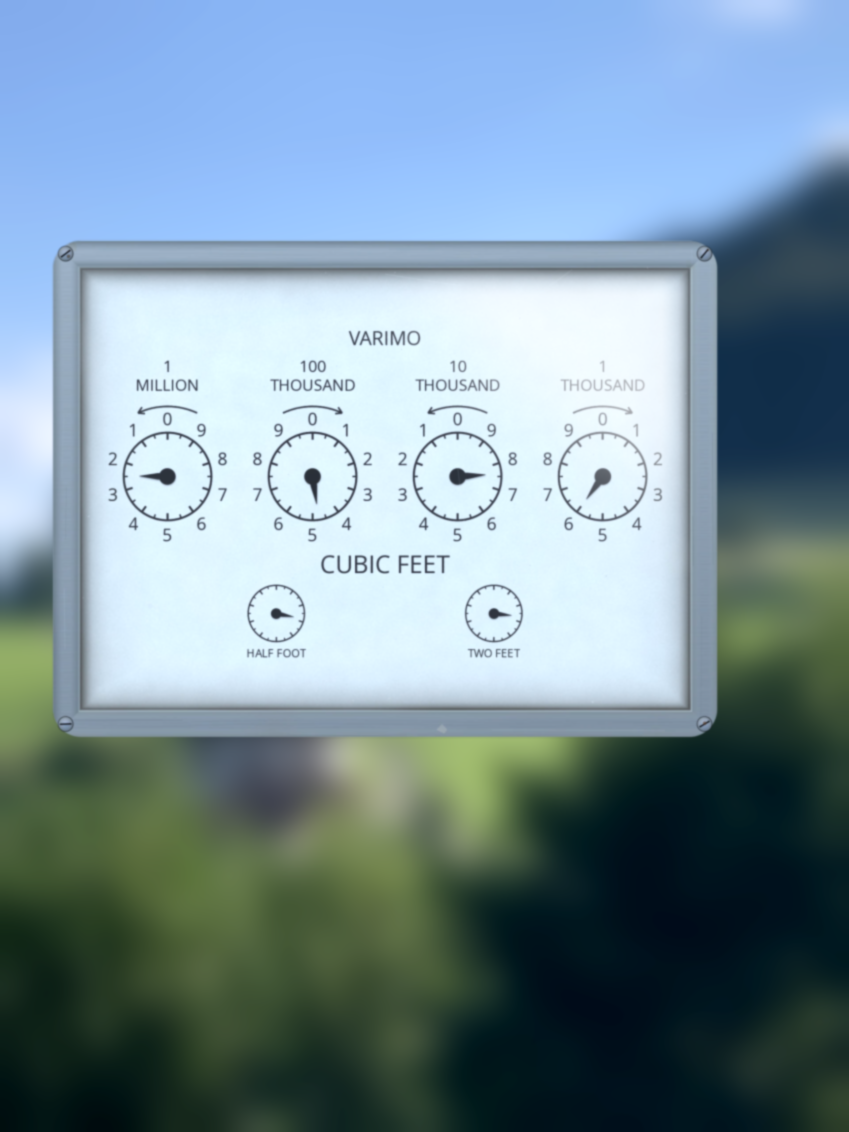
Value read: 247600
